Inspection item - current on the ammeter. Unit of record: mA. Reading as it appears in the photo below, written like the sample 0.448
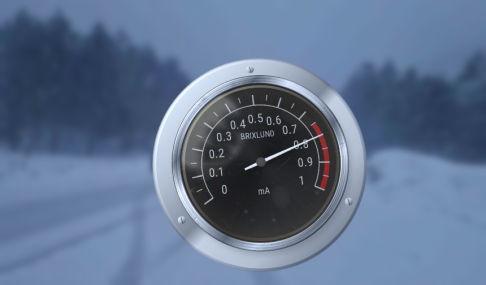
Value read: 0.8
